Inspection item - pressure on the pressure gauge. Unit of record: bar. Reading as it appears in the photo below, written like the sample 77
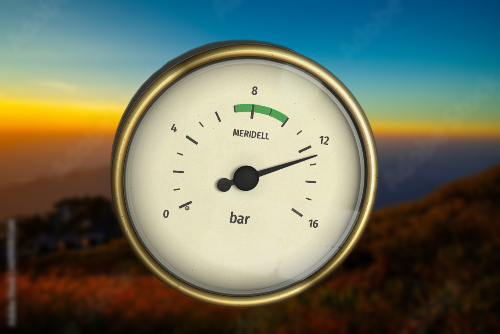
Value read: 12.5
